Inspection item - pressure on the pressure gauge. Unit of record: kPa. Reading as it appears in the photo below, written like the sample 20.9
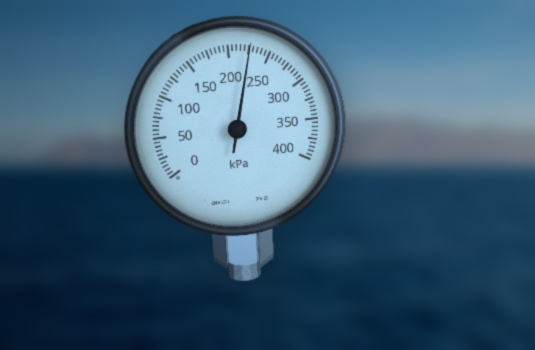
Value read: 225
